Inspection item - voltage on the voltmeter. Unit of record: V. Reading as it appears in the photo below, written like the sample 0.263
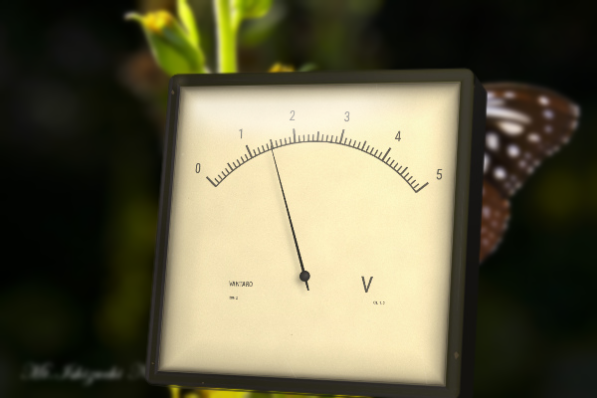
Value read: 1.5
